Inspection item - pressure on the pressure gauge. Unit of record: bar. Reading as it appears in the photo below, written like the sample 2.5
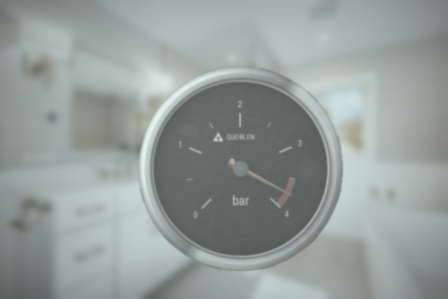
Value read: 3.75
